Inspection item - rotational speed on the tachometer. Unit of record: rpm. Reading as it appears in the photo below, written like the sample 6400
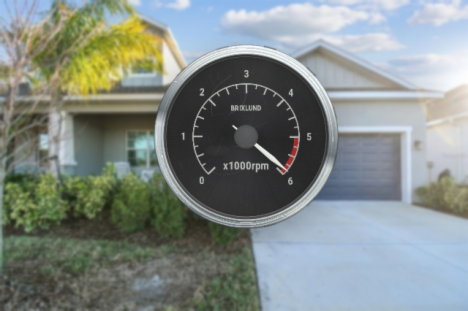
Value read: 5875
